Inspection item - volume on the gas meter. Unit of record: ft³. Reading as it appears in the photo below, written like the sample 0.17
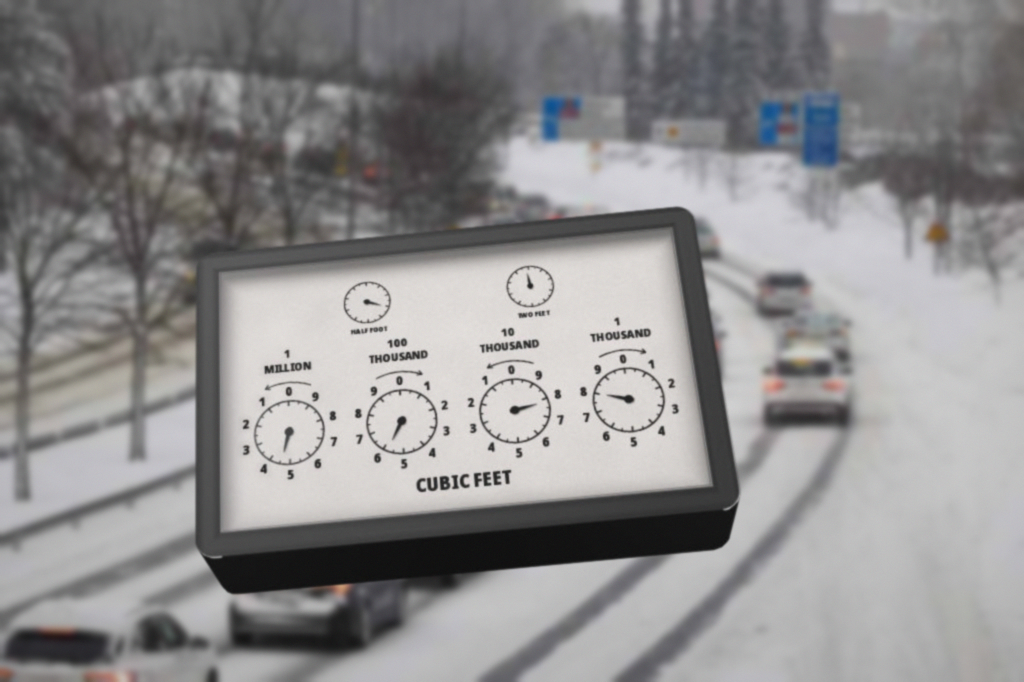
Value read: 457800
